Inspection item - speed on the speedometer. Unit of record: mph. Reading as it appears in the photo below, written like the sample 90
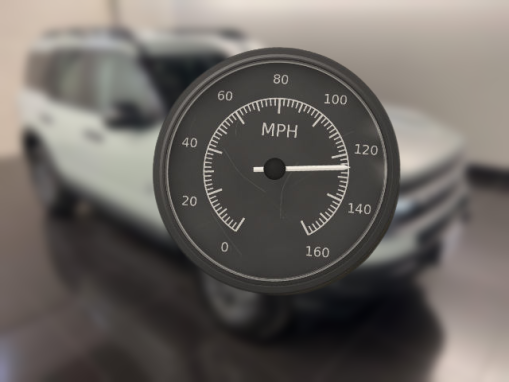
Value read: 126
